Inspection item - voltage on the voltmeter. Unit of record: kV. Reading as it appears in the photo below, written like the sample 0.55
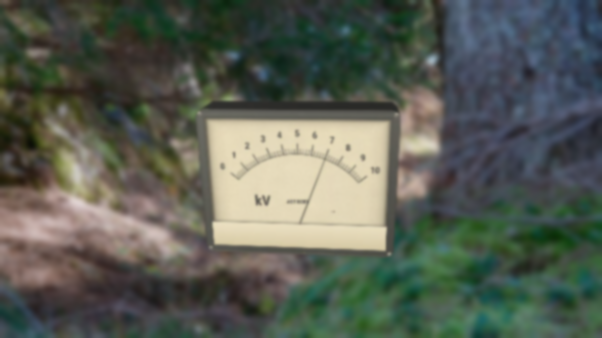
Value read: 7
